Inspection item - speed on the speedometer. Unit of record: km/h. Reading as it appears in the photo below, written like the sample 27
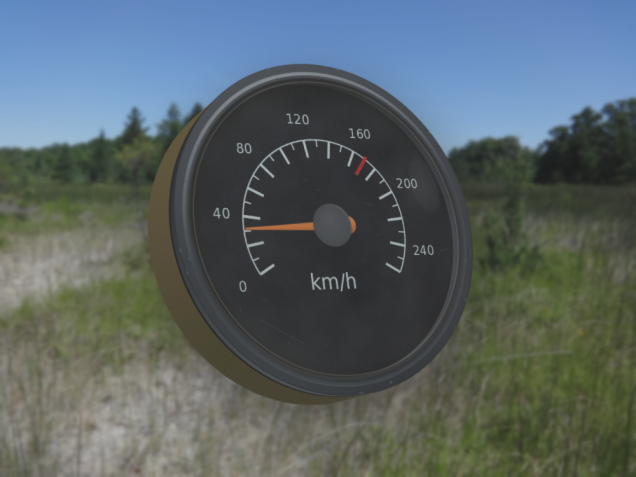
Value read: 30
